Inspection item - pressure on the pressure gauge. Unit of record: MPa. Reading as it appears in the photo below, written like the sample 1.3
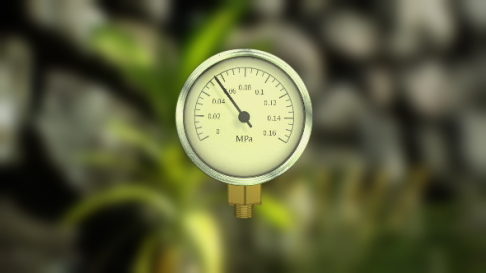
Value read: 0.055
